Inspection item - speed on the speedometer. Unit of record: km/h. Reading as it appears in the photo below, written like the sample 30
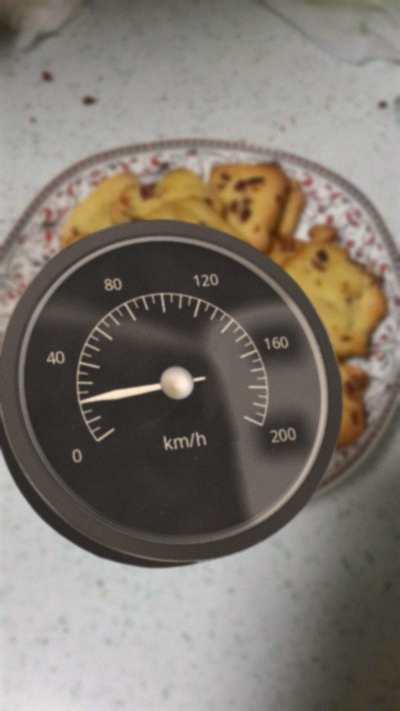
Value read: 20
